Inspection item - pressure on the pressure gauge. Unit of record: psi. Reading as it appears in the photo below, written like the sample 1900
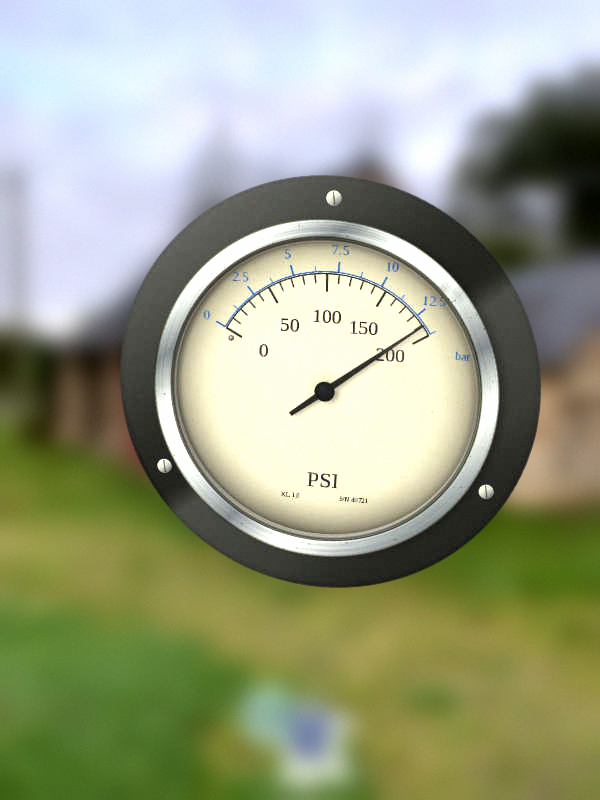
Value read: 190
